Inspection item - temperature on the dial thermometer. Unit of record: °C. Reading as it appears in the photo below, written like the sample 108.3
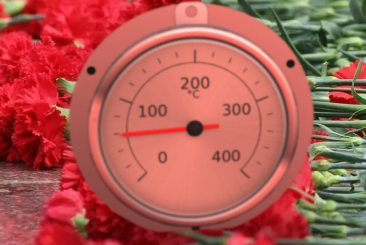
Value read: 60
